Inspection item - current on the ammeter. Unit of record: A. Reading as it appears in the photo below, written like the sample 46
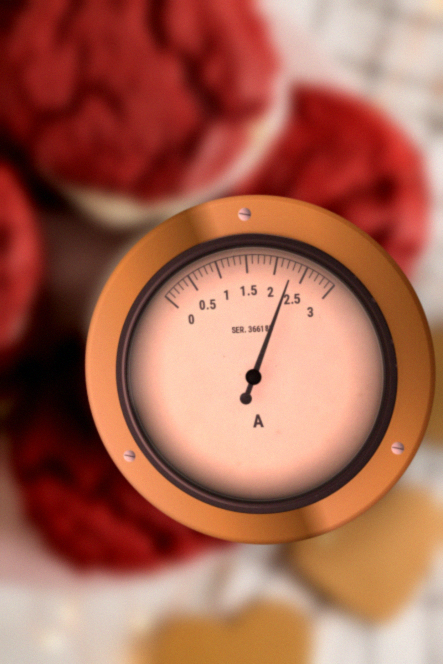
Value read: 2.3
